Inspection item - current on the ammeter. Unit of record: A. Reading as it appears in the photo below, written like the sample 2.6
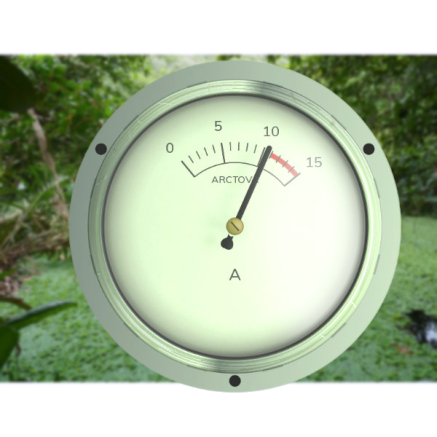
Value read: 10.5
